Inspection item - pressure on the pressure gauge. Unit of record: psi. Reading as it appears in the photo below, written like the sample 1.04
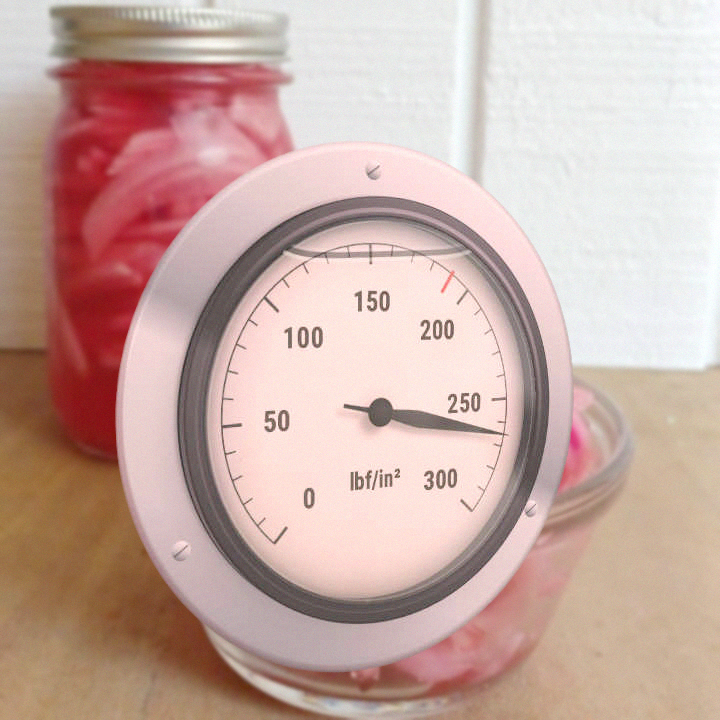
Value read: 265
